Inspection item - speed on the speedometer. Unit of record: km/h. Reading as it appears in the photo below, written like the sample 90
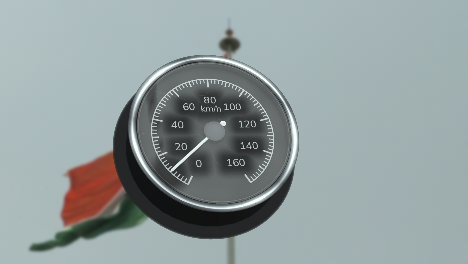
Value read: 10
